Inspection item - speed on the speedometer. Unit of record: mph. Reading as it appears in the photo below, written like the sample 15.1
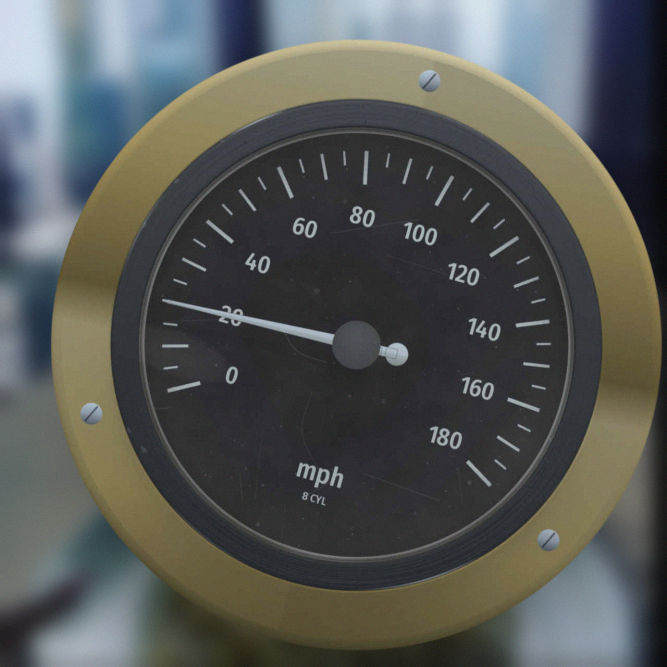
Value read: 20
